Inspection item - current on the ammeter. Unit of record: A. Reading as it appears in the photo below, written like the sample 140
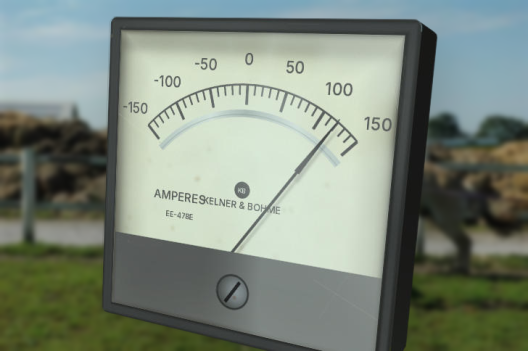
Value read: 120
